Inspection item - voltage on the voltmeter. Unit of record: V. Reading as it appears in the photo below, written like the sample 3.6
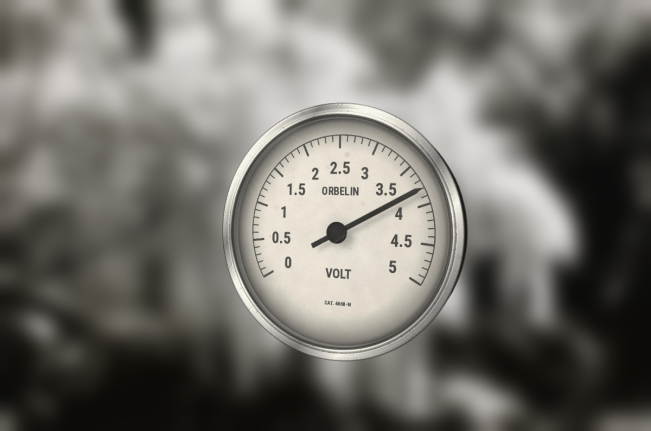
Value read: 3.8
